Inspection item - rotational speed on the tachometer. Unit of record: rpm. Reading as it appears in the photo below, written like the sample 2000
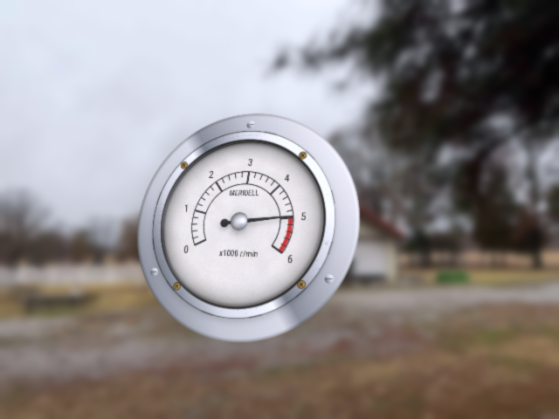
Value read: 5000
